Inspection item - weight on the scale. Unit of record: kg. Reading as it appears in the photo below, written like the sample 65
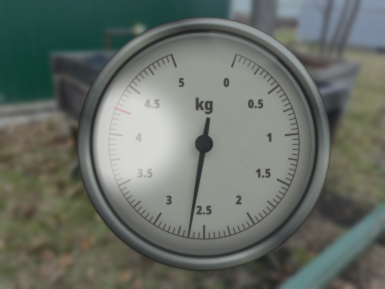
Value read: 2.65
